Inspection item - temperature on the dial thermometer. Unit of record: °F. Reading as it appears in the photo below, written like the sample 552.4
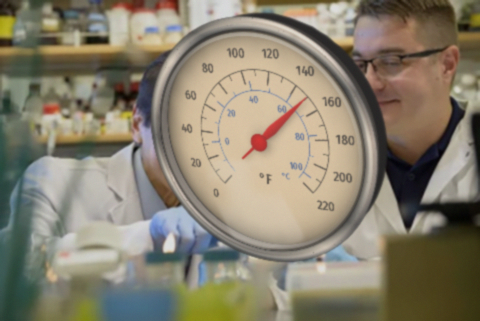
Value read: 150
